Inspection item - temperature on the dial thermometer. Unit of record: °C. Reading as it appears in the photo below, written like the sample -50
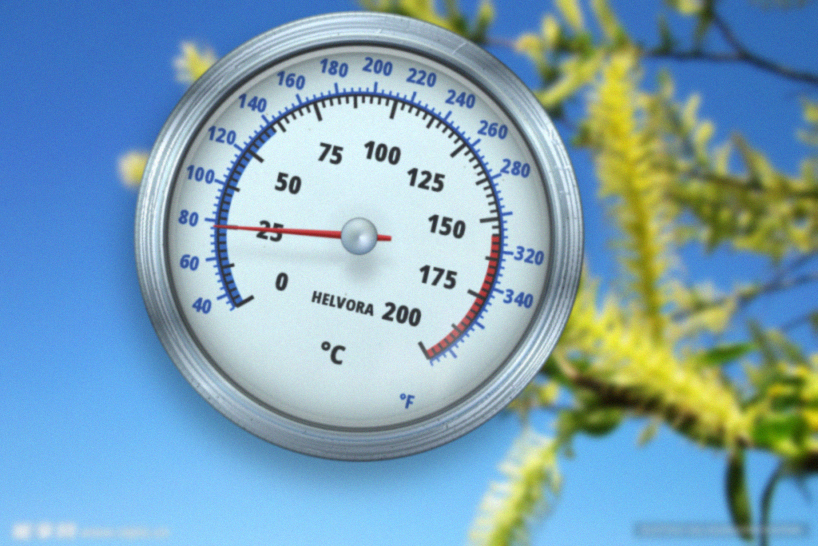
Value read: 25
